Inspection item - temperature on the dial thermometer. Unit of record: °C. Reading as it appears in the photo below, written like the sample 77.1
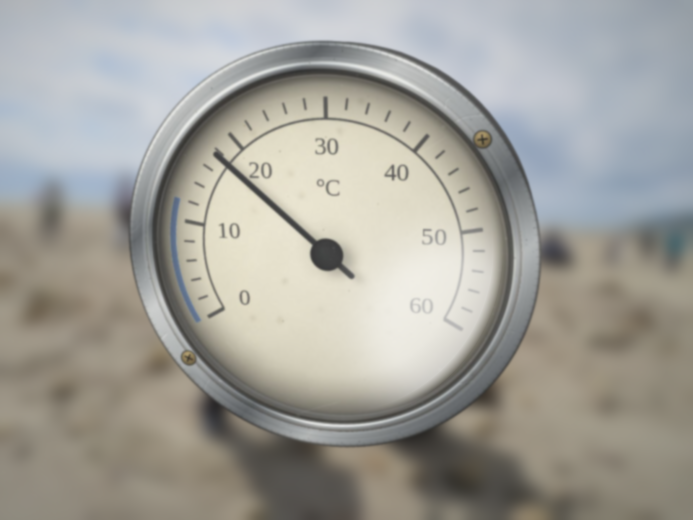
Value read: 18
